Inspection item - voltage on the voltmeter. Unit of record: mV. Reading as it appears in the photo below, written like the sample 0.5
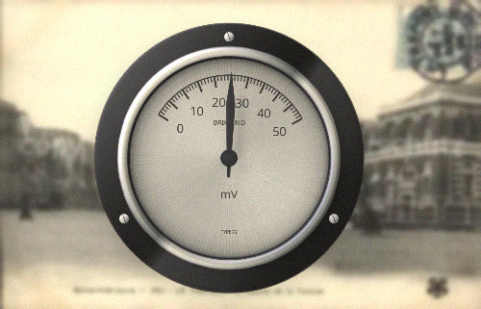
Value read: 25
